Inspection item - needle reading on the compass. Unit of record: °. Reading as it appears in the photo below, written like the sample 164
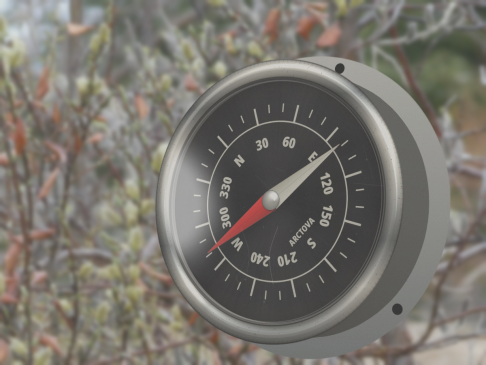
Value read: 280
